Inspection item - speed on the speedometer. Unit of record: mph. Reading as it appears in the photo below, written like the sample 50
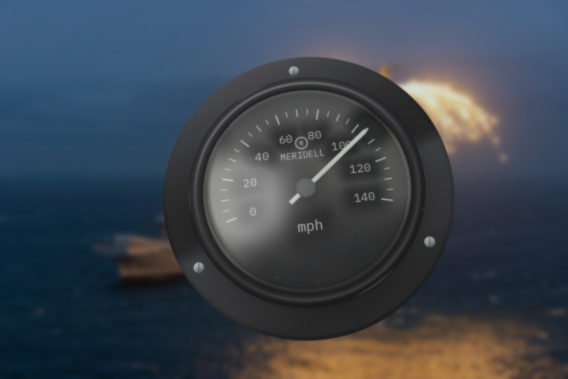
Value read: 105
